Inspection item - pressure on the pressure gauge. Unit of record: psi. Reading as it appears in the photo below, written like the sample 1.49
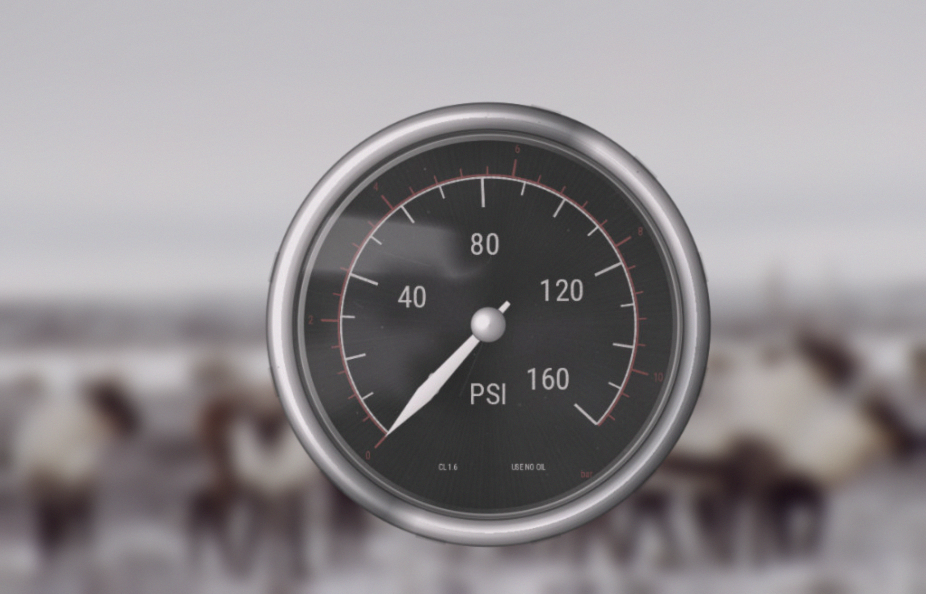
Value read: 0
